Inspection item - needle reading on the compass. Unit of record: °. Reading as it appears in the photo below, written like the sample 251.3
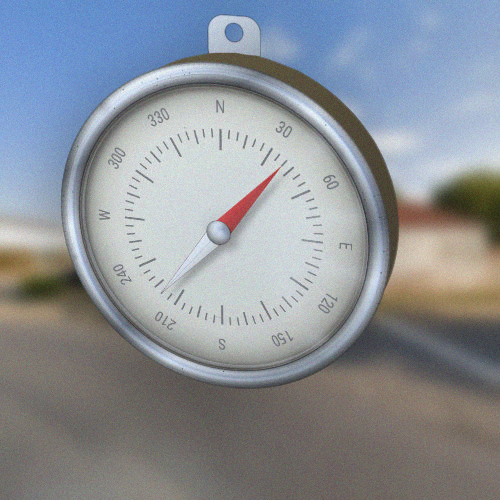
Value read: 40
